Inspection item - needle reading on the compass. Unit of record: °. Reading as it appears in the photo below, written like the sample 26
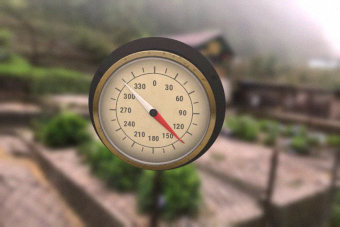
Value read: 135
